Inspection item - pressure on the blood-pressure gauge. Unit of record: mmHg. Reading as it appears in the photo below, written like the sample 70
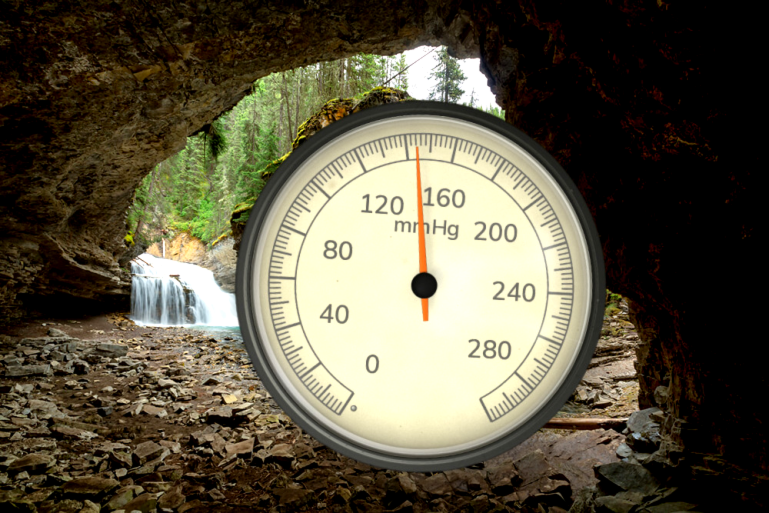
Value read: 144
